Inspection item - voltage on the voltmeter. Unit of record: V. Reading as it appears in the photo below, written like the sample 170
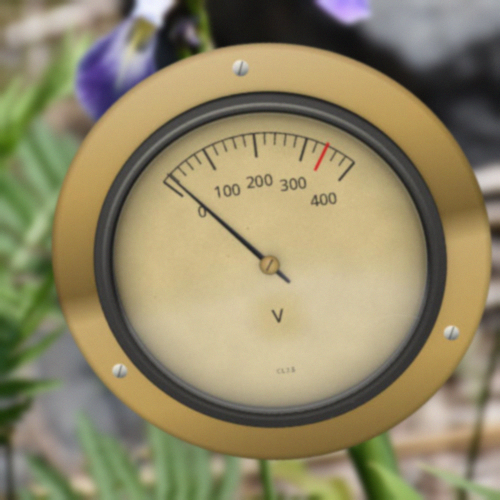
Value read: 20
